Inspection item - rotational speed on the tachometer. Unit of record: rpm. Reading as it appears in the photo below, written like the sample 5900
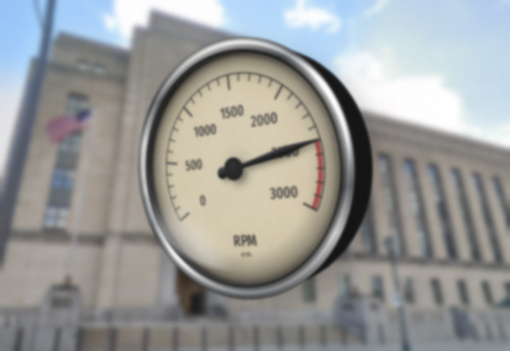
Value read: 2500
